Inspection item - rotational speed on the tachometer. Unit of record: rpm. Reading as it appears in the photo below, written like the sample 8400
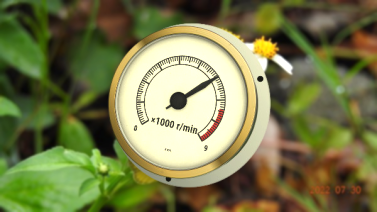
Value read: 6000
